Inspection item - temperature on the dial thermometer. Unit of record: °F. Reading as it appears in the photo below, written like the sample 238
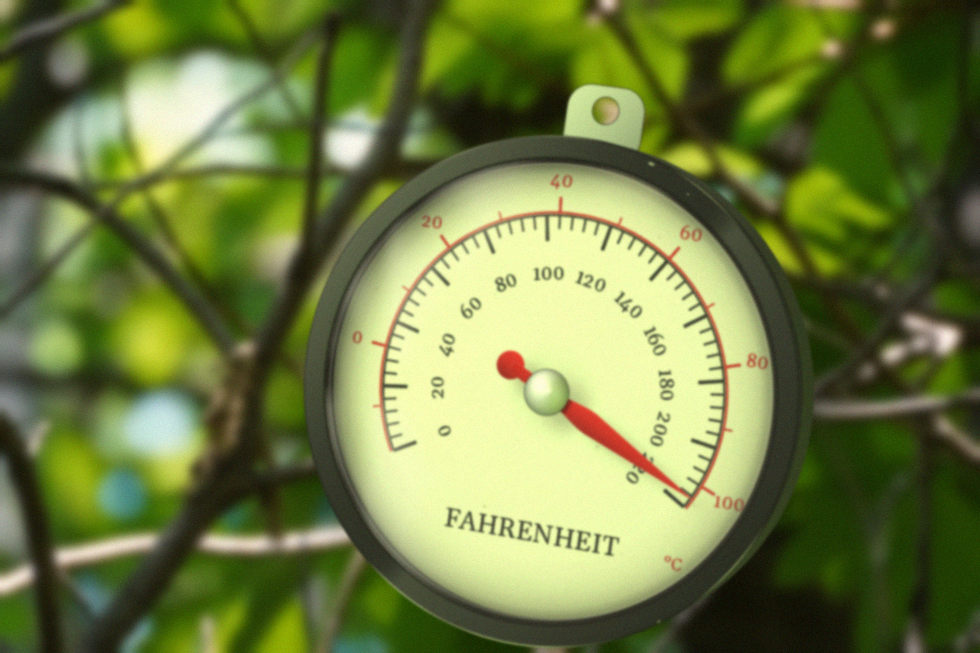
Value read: 216
